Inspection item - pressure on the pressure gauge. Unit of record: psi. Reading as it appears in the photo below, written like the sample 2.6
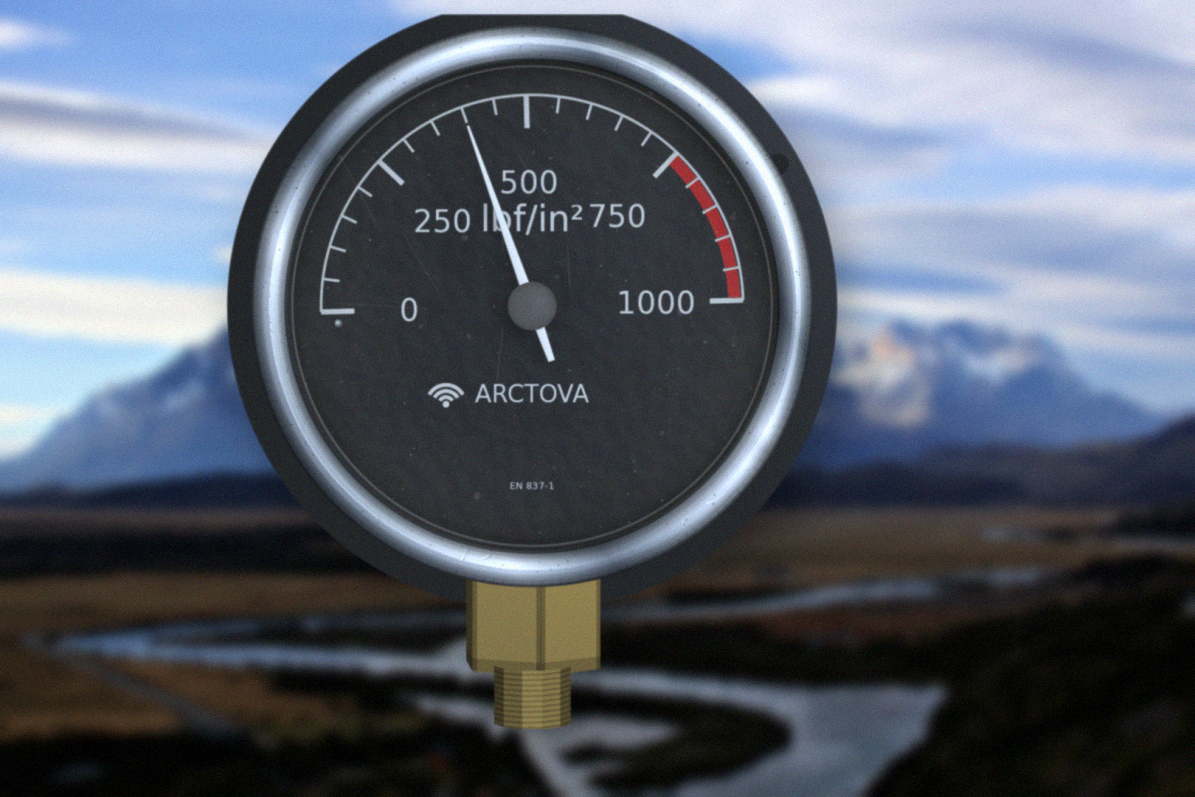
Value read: 400
